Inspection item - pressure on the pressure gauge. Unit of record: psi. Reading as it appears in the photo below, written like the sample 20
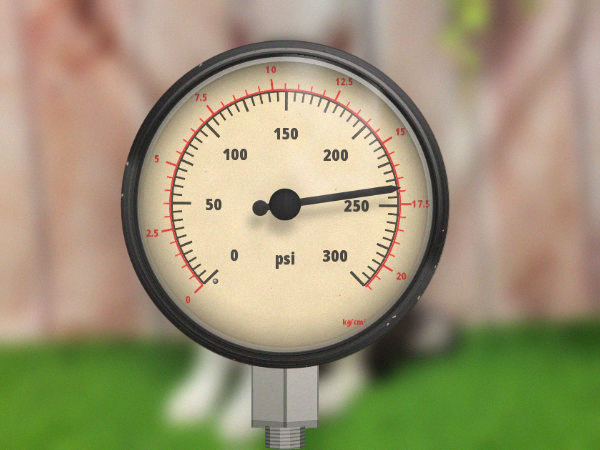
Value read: 240
